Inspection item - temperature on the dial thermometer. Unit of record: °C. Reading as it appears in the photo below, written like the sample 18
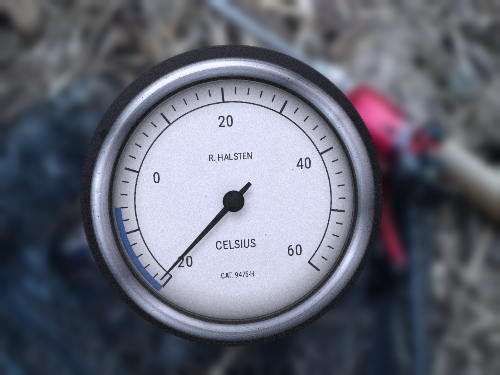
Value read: -19
